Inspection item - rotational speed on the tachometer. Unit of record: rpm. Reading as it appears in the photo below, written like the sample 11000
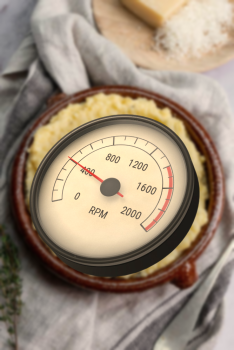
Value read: 400
